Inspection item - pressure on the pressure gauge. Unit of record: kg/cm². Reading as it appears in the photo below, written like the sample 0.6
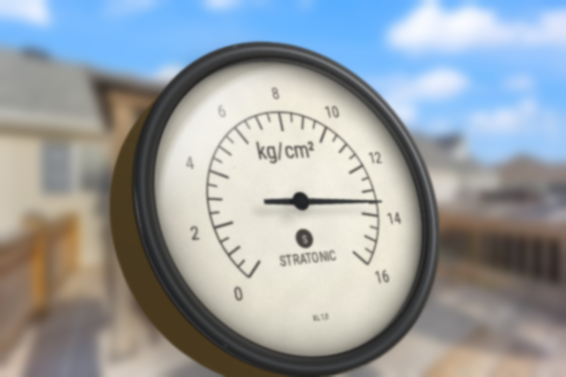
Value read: 13.5
